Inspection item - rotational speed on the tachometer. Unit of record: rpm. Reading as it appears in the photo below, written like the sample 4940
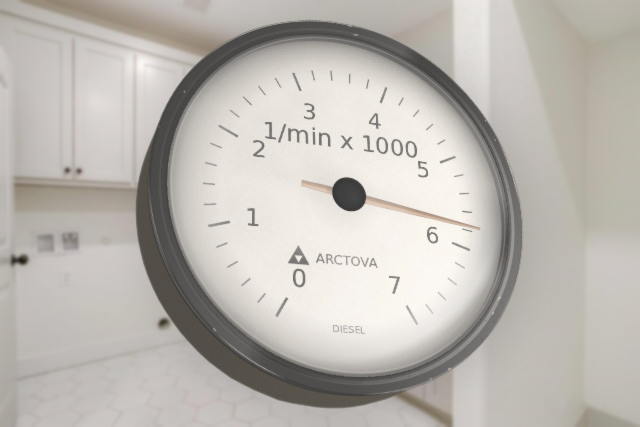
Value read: 5800
